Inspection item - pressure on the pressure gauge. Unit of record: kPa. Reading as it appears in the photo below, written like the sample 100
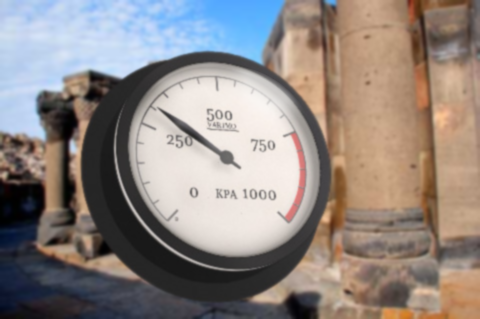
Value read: 300
